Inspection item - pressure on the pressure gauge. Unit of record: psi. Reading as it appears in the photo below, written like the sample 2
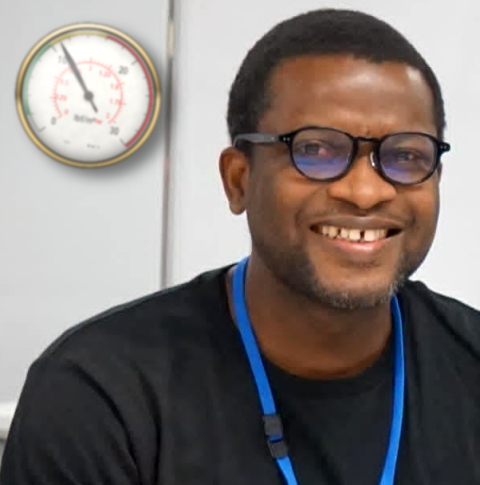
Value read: 11
